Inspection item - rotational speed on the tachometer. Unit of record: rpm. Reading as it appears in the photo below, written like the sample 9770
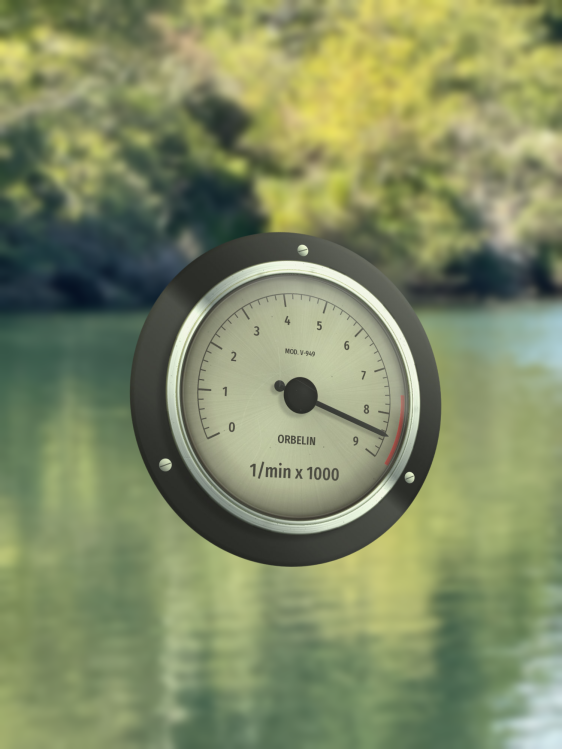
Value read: 8500
